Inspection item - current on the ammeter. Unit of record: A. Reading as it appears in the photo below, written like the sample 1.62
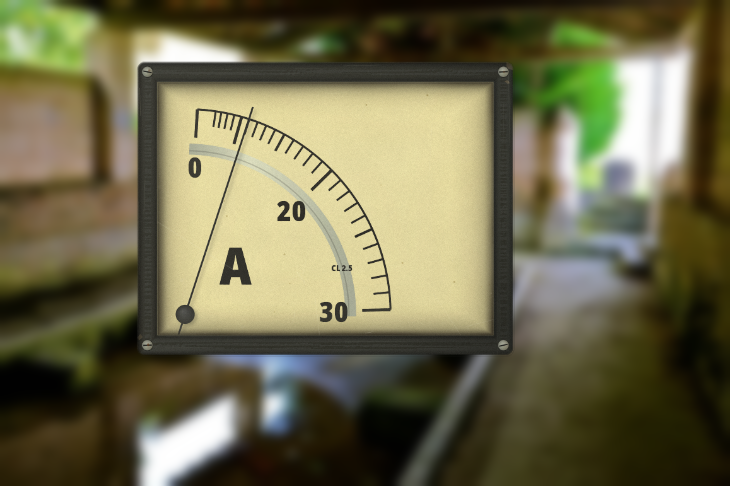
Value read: 11
